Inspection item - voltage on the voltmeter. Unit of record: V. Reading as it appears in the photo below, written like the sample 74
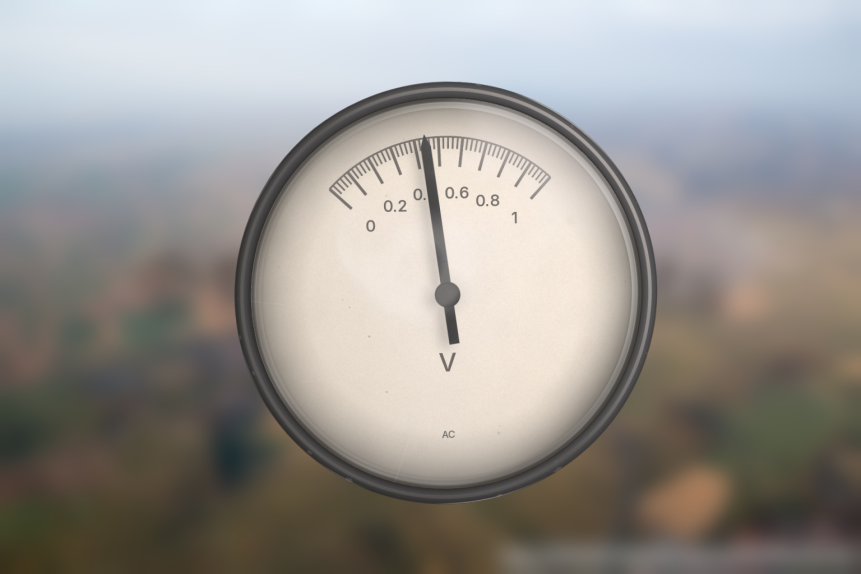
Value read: 0.44
